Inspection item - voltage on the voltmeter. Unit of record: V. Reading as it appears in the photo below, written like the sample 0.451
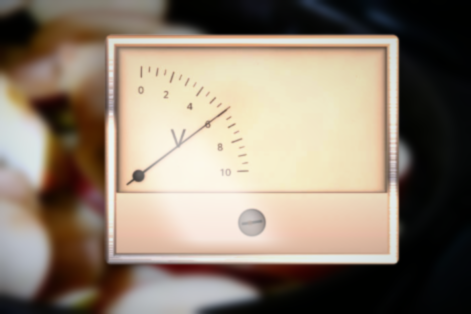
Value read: 6
